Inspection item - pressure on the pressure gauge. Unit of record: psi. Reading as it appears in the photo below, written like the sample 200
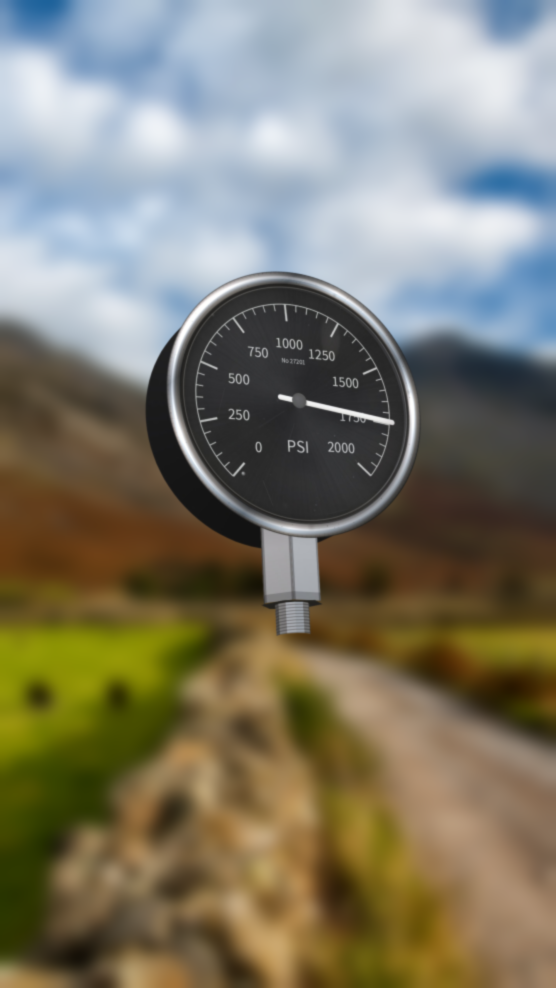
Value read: 1750
